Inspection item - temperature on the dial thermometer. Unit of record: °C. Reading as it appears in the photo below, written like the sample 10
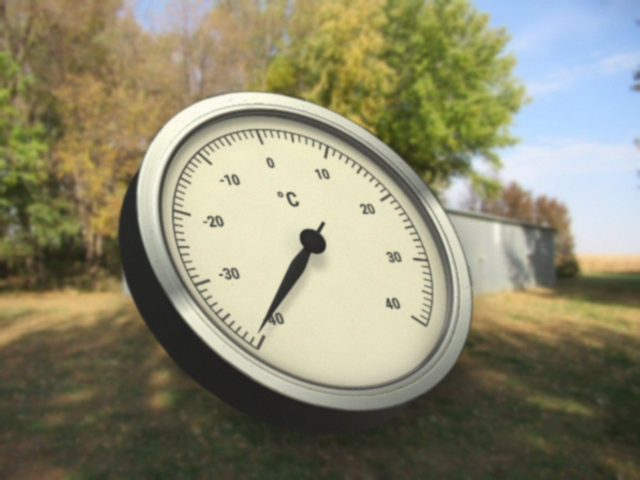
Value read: -39
